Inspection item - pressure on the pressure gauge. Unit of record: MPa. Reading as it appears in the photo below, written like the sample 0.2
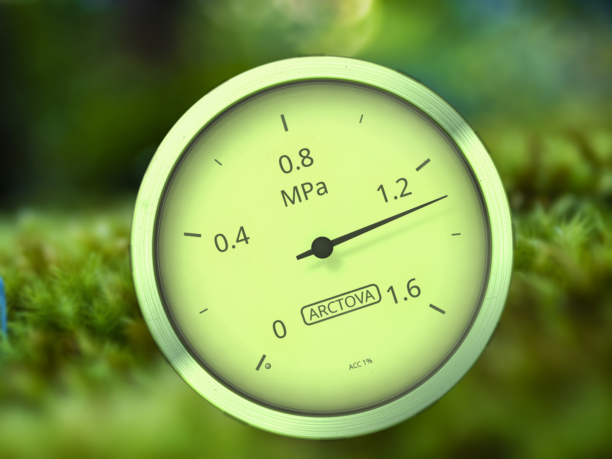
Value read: 1.3
